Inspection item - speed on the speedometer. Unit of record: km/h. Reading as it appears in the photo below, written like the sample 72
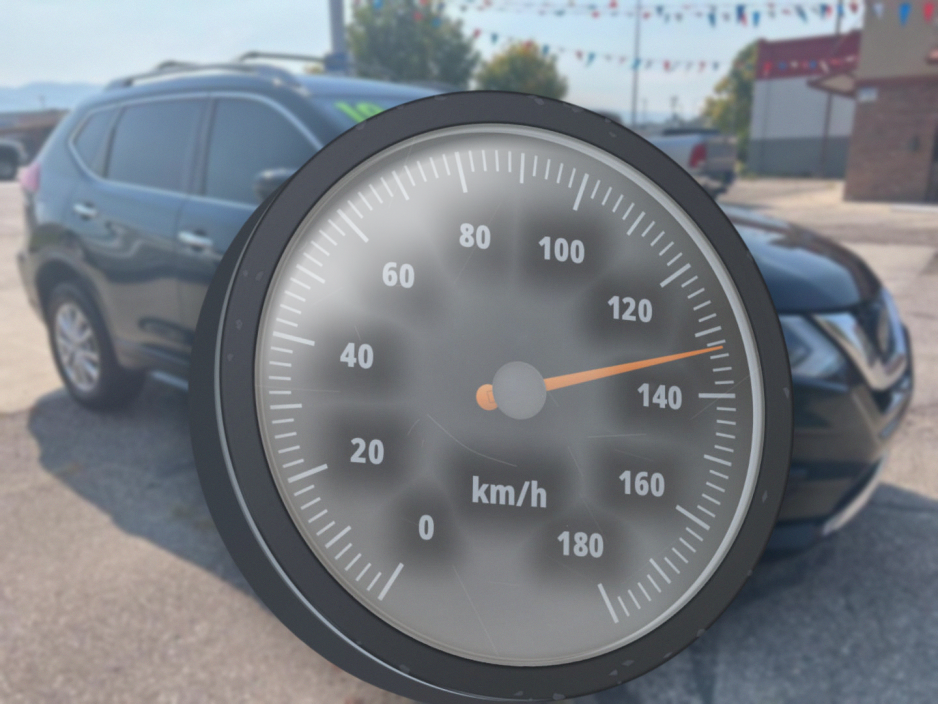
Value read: 133
